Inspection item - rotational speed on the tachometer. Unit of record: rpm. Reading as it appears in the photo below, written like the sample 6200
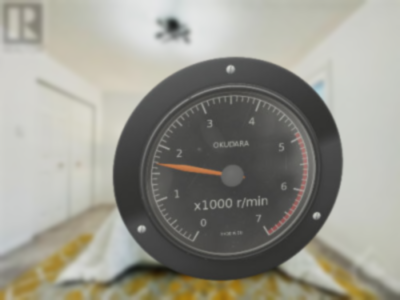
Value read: 1700
